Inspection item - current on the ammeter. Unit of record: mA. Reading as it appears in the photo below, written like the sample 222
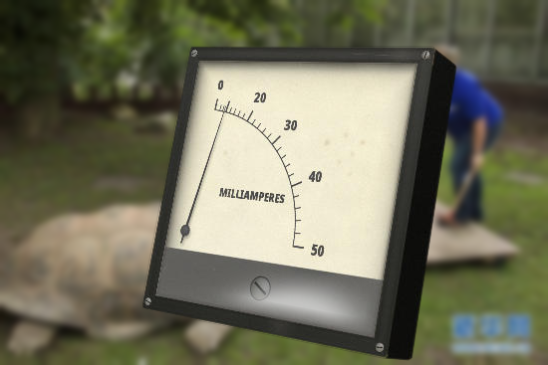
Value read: 10
